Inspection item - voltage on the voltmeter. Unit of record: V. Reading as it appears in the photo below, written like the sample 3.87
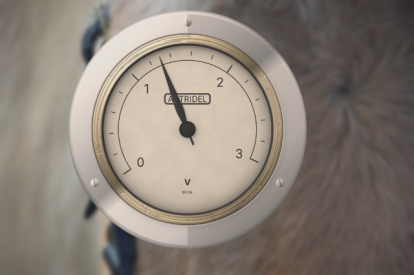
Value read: 1.3
